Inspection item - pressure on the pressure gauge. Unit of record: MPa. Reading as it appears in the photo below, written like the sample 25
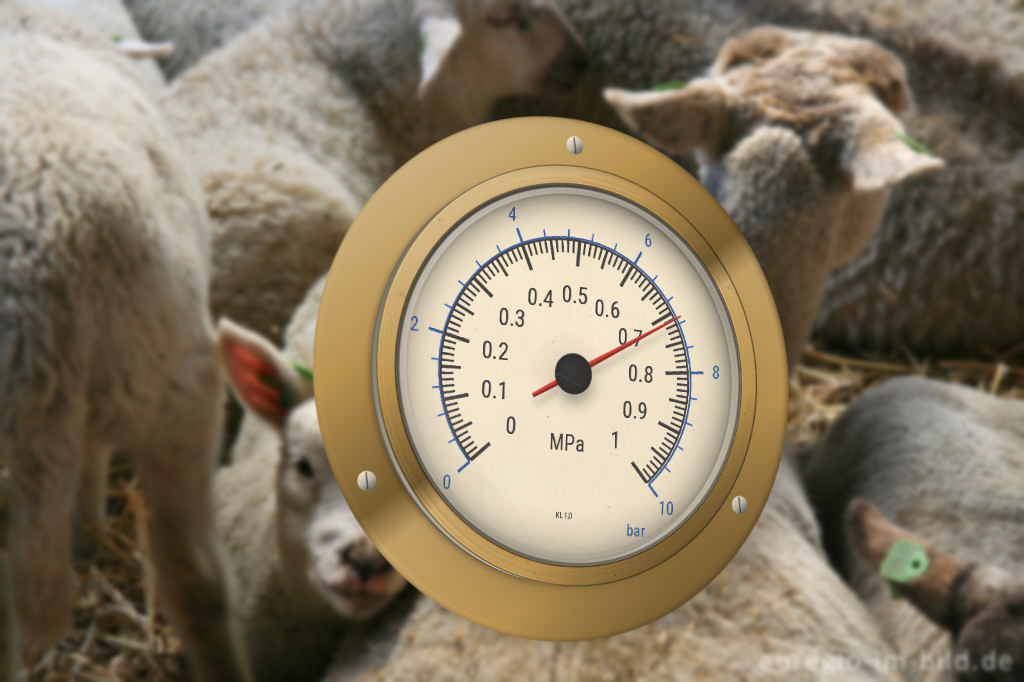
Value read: 0.71
